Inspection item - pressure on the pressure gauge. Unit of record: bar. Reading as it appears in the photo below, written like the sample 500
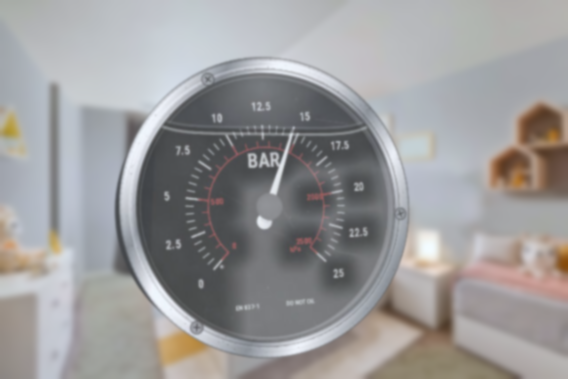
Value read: 14.5
